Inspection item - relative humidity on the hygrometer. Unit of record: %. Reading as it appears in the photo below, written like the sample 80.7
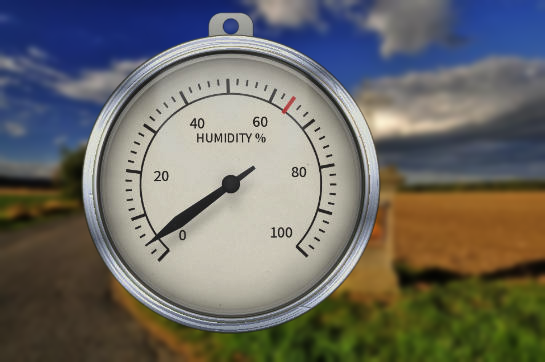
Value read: 4
